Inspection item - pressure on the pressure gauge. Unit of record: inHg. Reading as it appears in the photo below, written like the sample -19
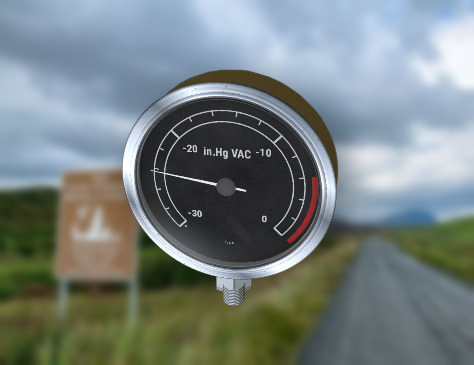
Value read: -24
